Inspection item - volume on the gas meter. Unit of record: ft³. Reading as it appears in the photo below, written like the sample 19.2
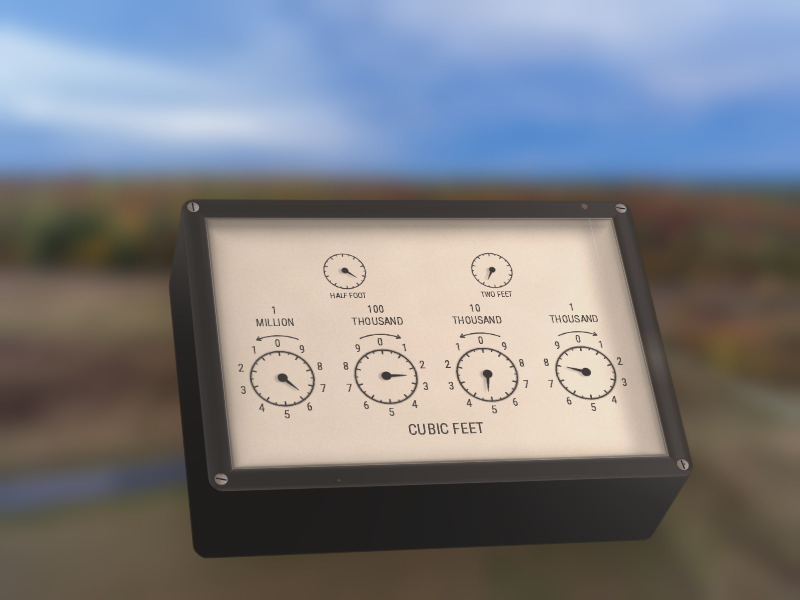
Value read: 624800
